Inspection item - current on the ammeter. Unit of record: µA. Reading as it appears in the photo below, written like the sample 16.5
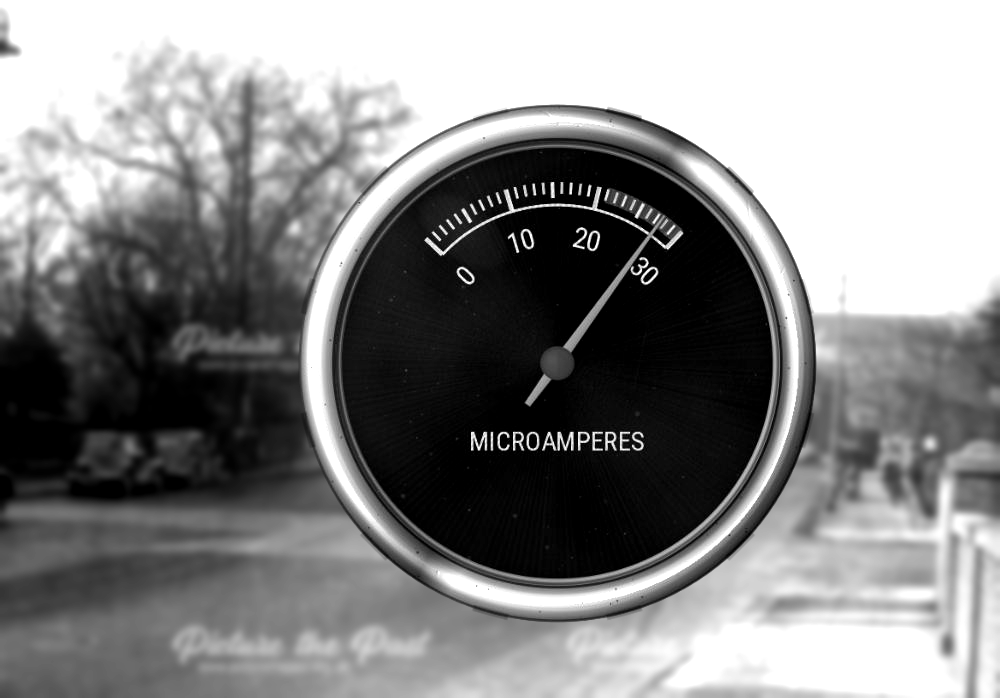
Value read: 27.5
